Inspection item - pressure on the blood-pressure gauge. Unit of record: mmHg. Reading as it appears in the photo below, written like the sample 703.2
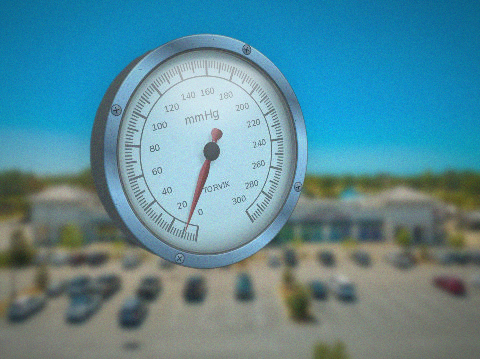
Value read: 10
